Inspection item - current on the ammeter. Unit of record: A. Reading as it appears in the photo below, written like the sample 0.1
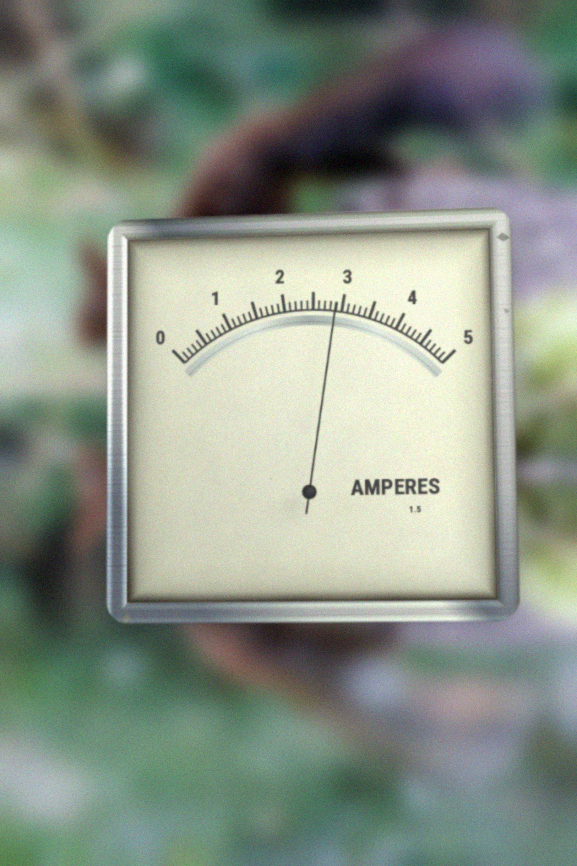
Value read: 2.9
